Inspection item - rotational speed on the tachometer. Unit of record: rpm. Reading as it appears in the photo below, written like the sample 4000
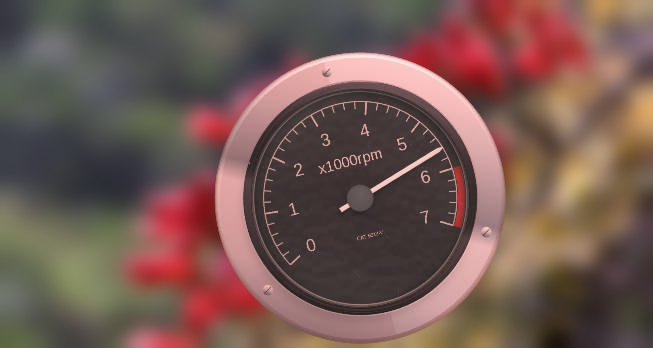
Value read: 5600
